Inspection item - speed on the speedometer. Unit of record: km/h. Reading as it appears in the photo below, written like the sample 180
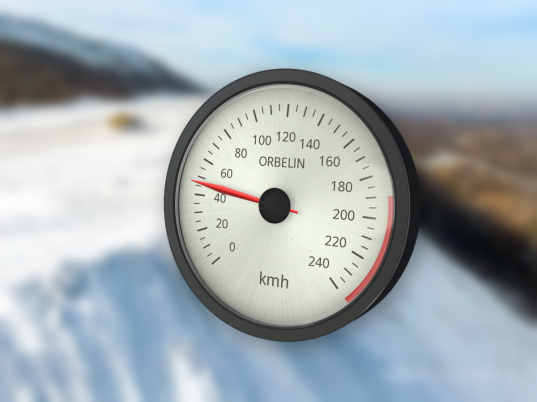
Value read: 47.5
